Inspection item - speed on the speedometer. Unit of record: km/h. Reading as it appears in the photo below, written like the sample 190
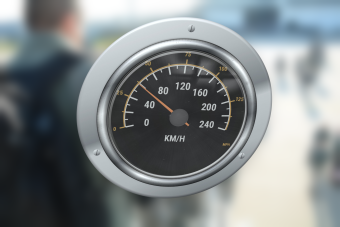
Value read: 60
